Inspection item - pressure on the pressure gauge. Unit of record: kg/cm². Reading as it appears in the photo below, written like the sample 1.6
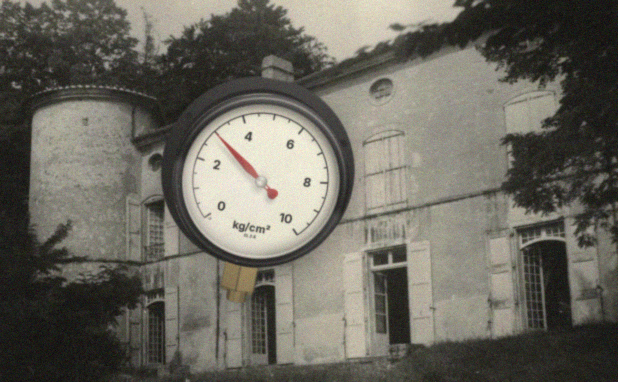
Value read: 3
